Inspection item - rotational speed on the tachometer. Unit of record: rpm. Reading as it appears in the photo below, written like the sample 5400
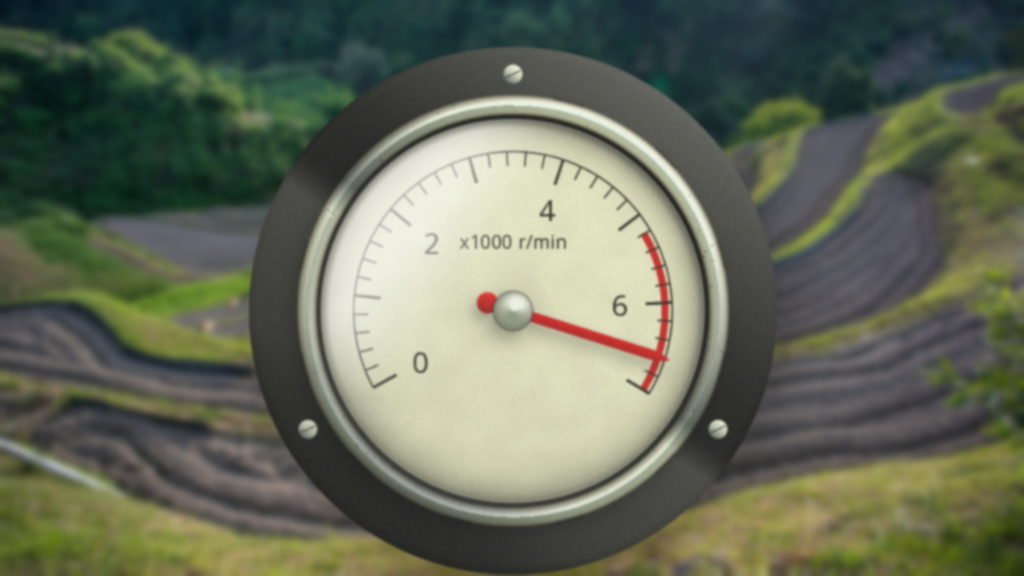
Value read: 6600
